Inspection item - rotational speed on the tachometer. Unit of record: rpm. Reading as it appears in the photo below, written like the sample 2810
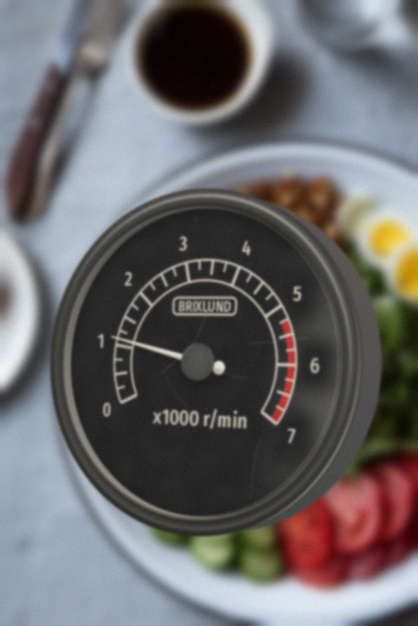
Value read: 1125
